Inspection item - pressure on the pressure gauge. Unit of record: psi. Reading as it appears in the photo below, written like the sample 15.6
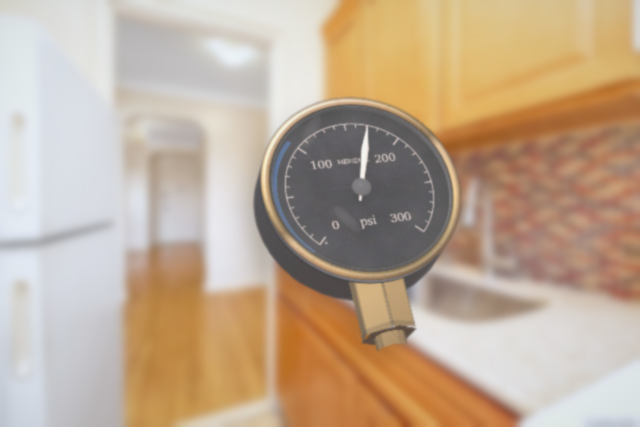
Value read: 170
